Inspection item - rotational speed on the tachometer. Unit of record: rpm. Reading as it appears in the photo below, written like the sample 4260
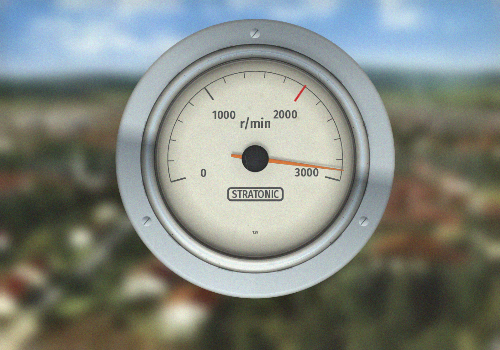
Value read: 2900
